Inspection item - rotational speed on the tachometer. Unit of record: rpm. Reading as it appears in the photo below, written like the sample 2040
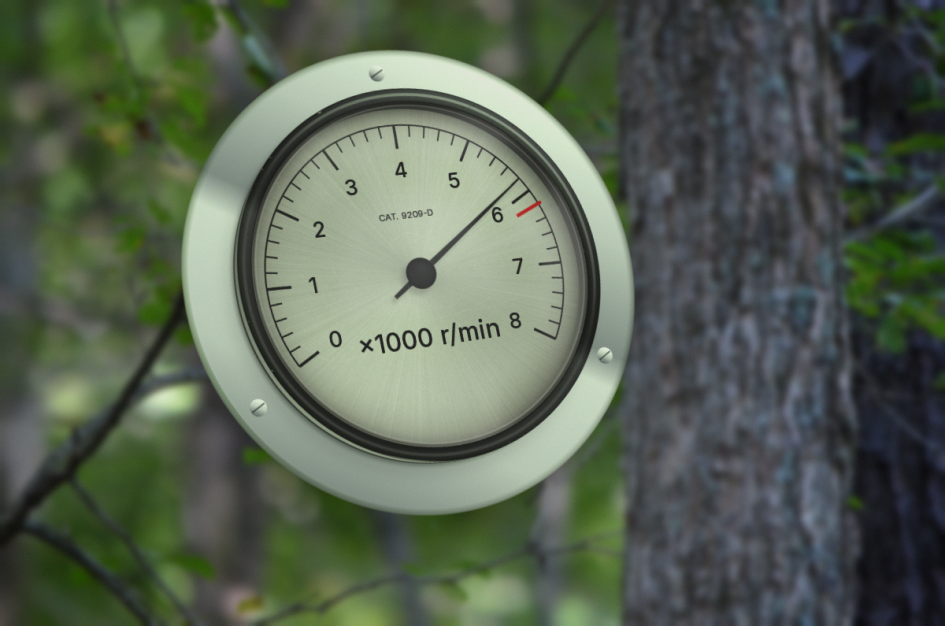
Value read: 5800
